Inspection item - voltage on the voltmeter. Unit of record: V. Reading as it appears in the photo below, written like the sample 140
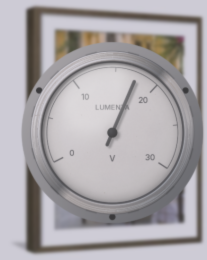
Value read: 17.5
